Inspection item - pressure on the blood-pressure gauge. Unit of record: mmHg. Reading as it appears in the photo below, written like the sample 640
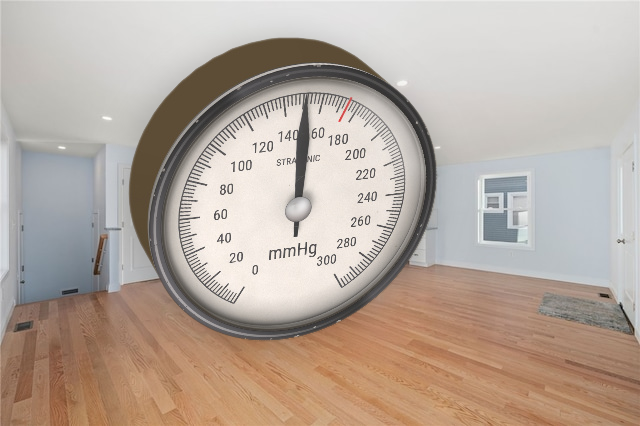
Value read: 150
